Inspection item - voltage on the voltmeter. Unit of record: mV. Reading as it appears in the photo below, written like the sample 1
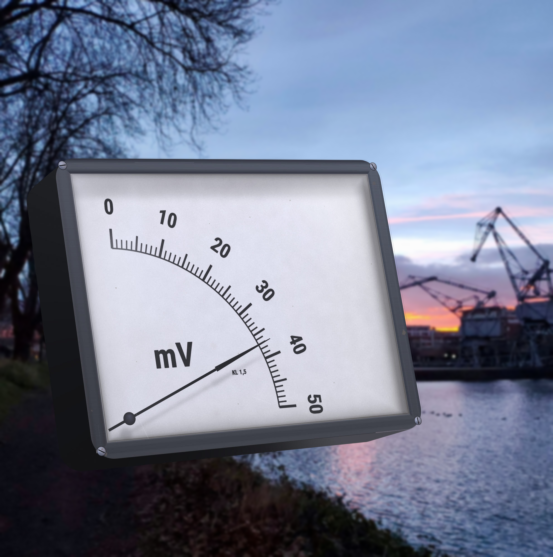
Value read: 37
